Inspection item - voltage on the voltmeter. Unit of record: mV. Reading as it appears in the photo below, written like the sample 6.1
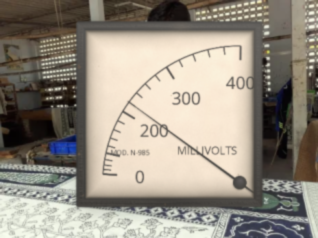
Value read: 220
